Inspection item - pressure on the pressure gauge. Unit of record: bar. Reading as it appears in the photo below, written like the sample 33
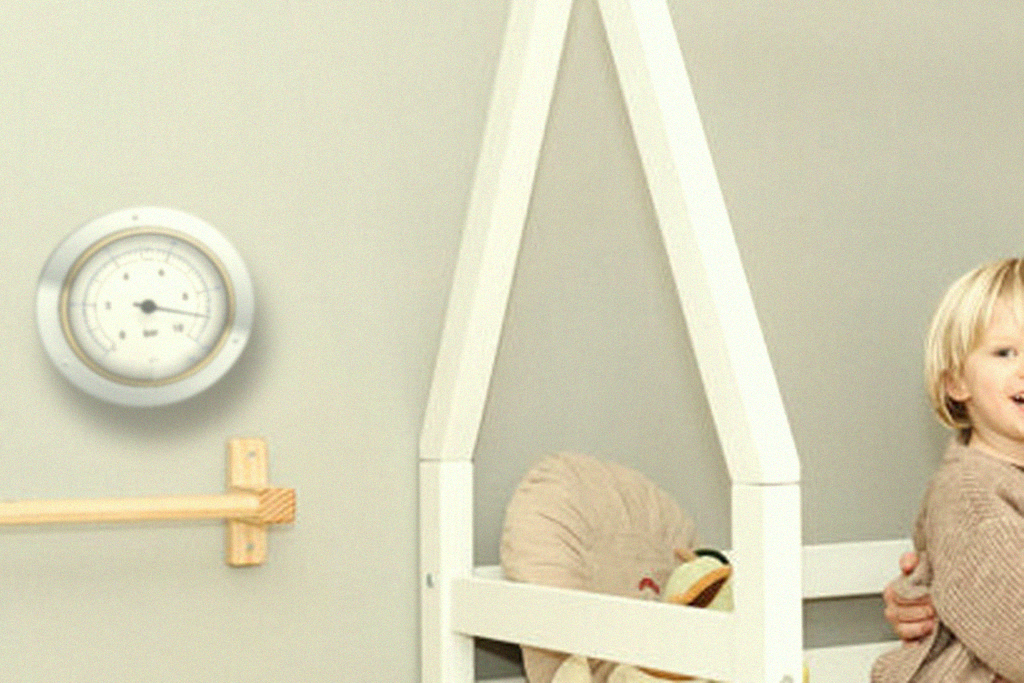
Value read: 9
